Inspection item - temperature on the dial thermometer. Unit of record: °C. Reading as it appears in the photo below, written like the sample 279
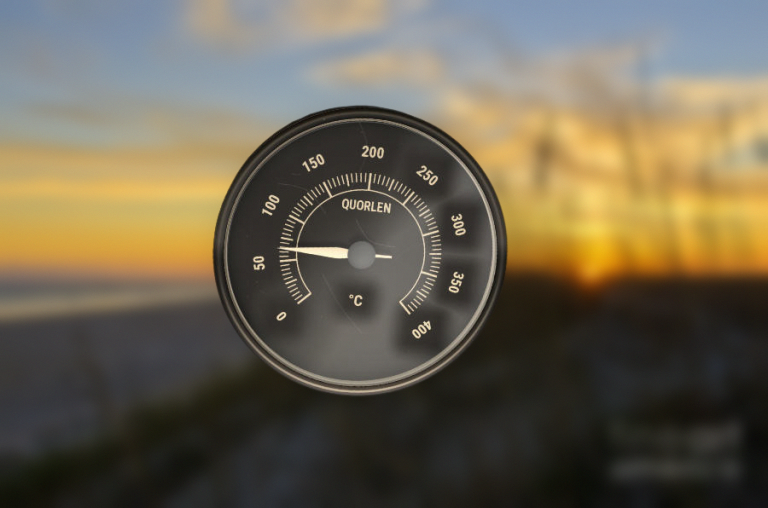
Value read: 65
